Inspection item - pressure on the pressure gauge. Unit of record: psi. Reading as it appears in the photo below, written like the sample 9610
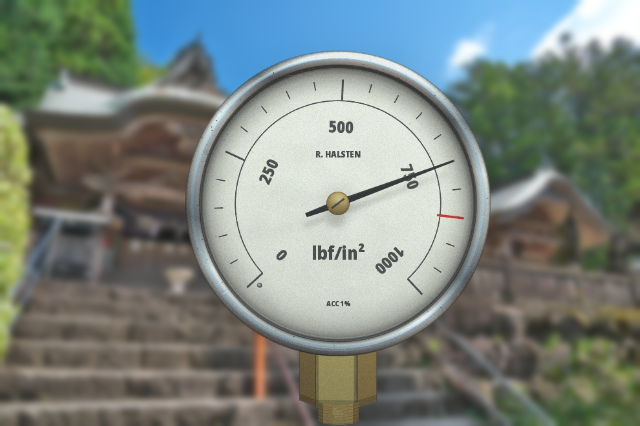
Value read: 750
